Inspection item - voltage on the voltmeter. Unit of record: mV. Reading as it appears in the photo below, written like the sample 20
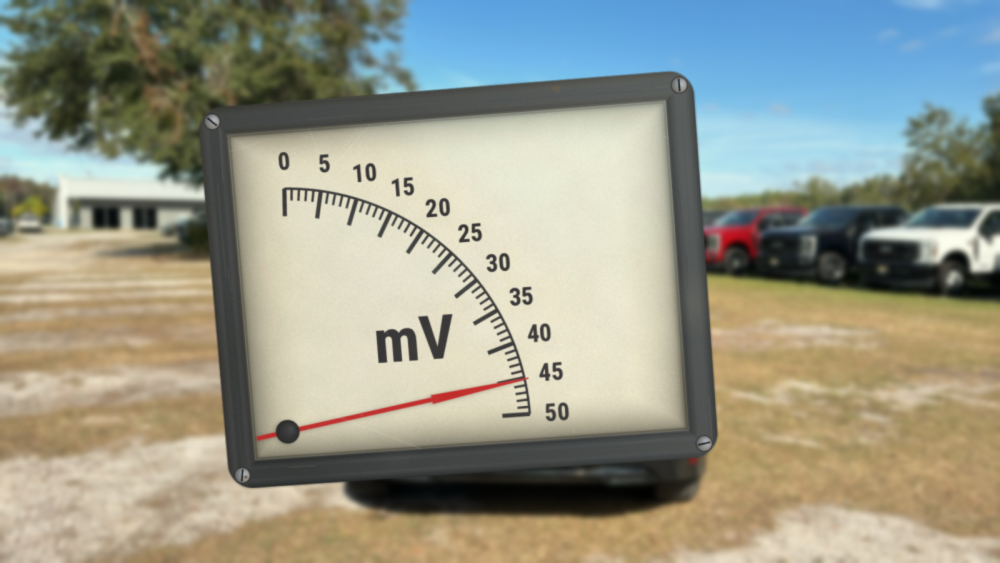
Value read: 45
